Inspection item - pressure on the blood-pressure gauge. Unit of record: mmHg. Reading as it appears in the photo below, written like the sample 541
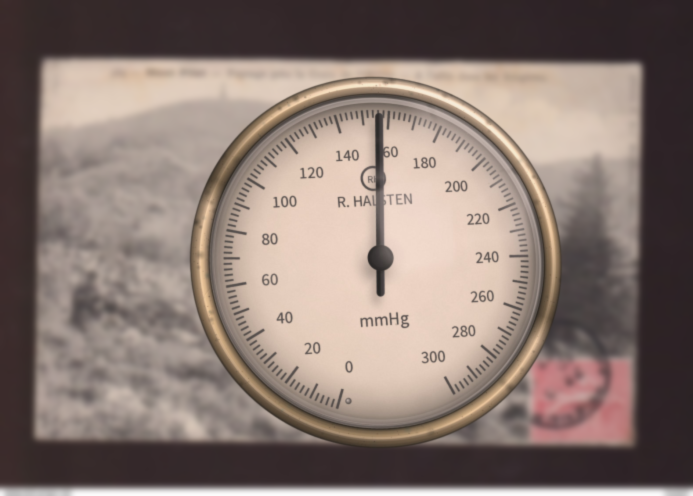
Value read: 156
